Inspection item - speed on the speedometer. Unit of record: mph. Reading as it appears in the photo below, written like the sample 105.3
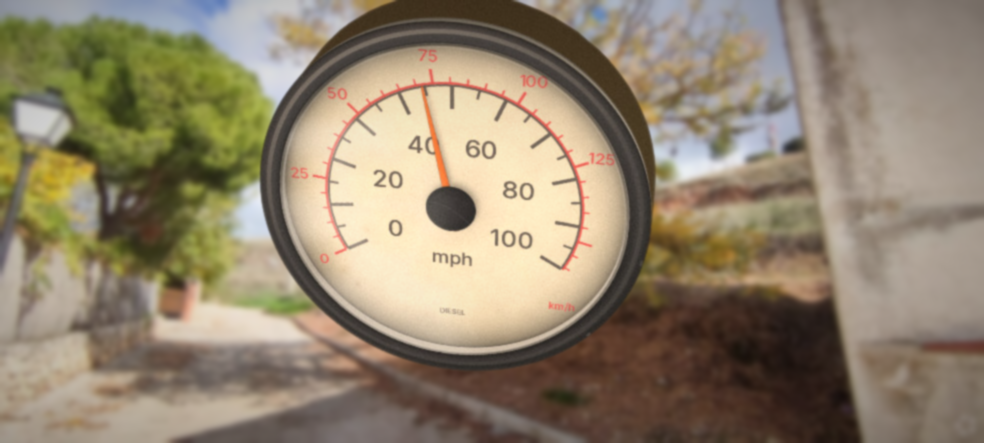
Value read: 45
